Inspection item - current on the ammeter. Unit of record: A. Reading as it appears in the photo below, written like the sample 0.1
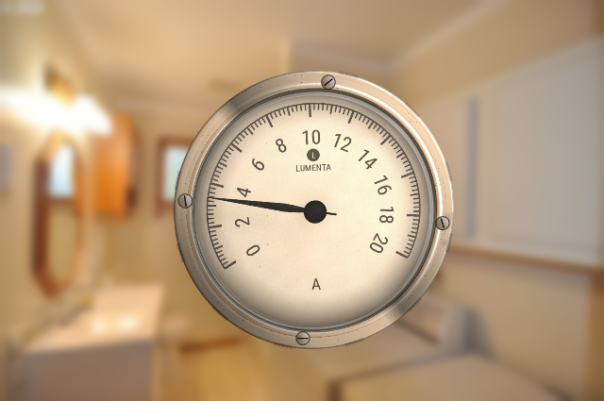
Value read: 3.4
